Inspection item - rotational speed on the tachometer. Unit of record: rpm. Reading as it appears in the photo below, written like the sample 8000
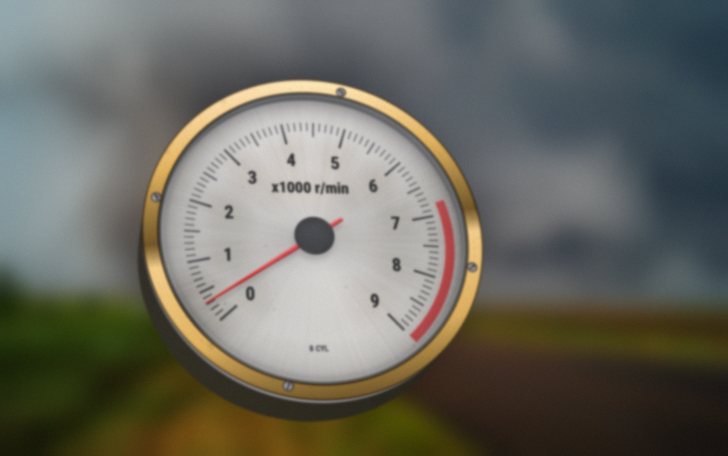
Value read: 300
